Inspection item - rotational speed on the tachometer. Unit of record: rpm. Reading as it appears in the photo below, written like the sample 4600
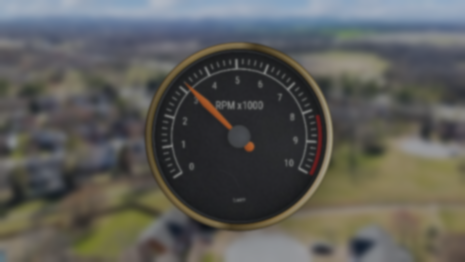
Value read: 3200
